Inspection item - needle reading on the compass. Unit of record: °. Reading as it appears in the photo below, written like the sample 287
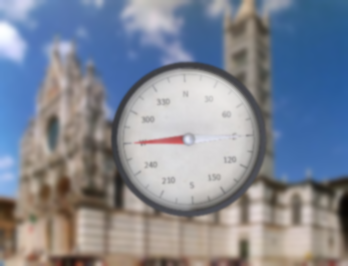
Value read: 270
